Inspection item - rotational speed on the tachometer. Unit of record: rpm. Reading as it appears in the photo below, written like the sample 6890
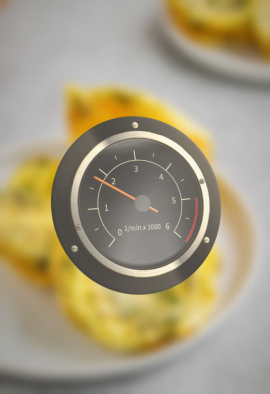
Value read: 1750
